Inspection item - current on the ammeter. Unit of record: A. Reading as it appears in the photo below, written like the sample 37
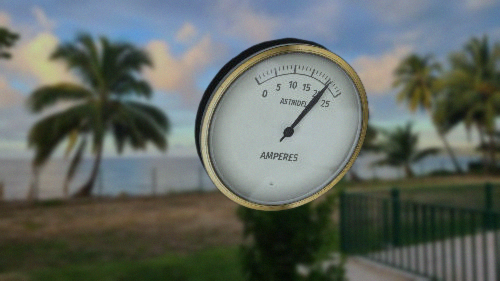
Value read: 20
